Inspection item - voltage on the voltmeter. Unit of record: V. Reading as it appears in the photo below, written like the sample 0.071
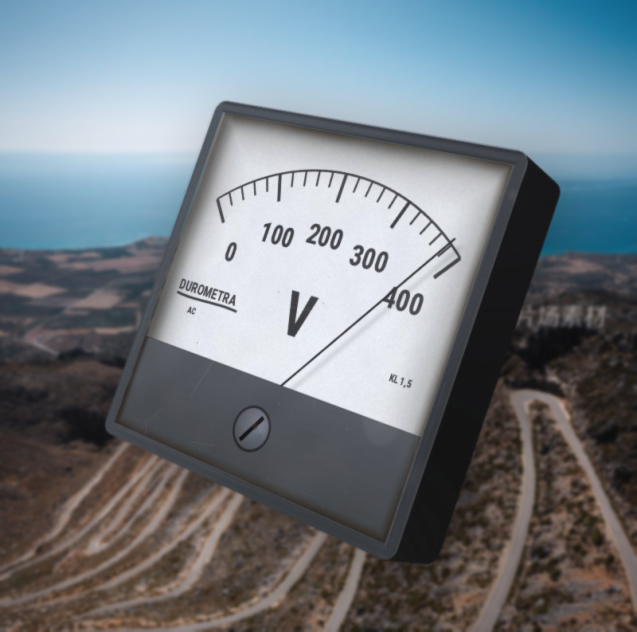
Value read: 380
